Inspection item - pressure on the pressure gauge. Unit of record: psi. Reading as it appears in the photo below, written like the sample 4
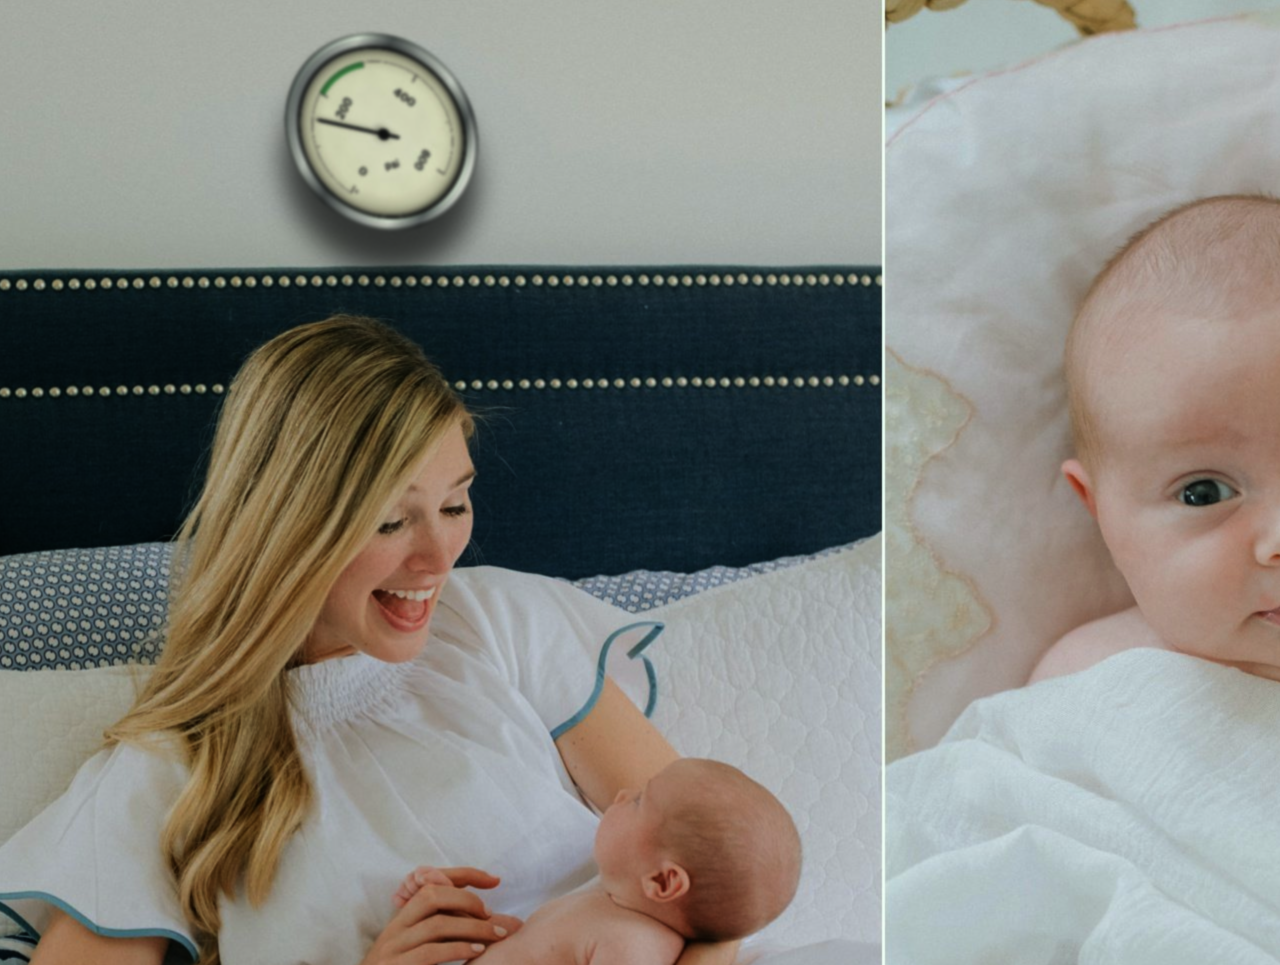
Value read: 150
